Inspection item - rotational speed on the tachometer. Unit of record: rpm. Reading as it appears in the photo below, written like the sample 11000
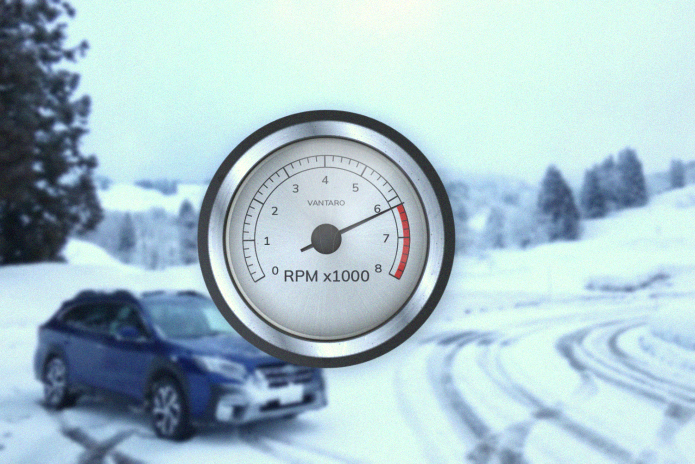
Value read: 6200
